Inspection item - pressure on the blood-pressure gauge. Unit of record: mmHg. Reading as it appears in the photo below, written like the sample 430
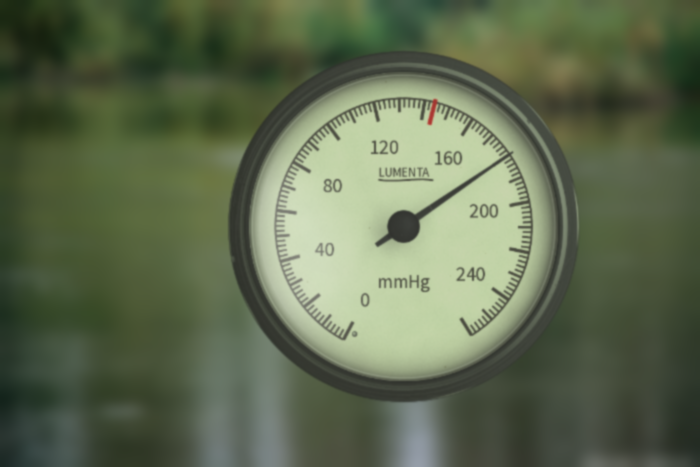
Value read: 180
